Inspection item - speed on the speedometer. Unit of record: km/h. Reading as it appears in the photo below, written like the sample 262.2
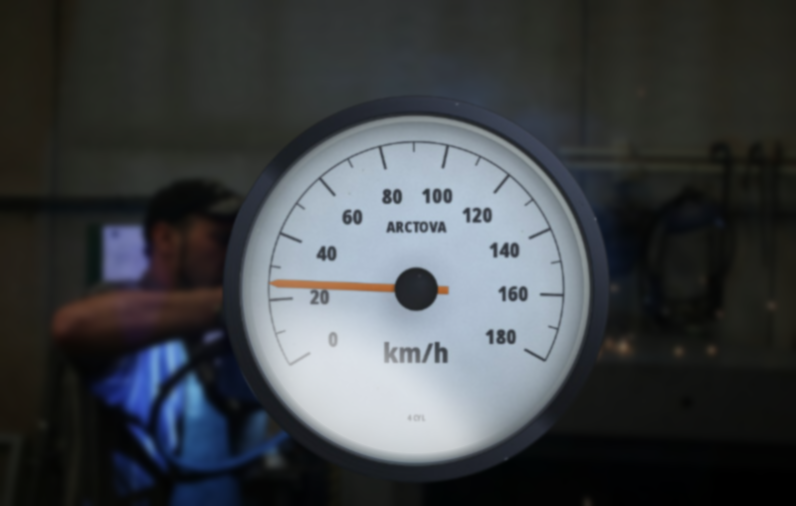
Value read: 25
